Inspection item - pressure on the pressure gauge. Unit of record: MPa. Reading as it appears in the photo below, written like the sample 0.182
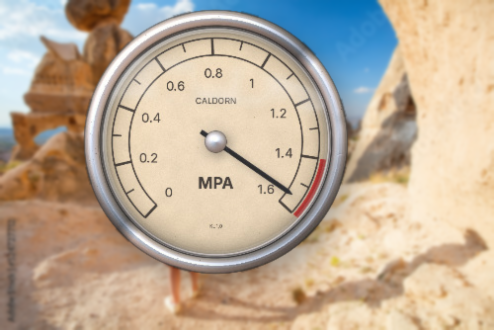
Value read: 1.55
